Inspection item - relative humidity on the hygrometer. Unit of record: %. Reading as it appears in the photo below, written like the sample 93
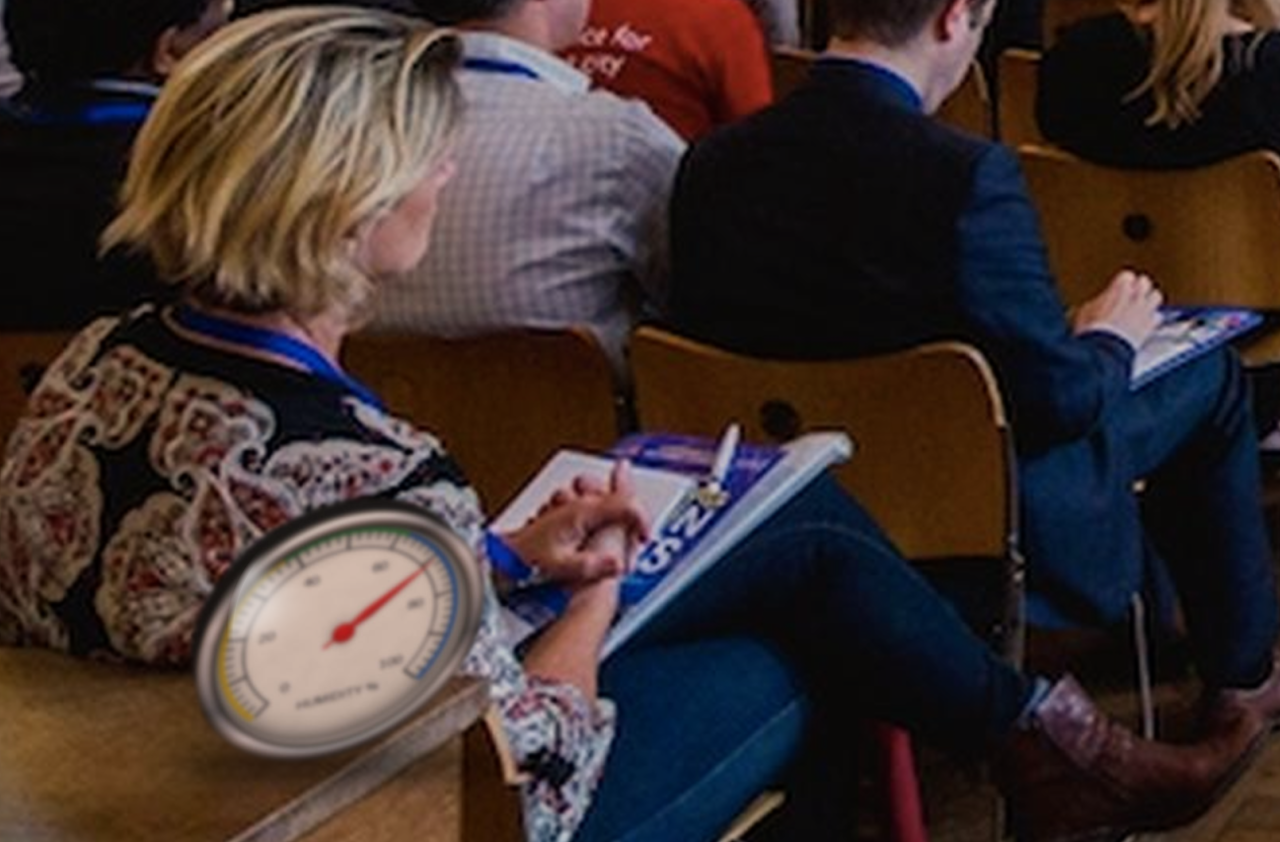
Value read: 70
